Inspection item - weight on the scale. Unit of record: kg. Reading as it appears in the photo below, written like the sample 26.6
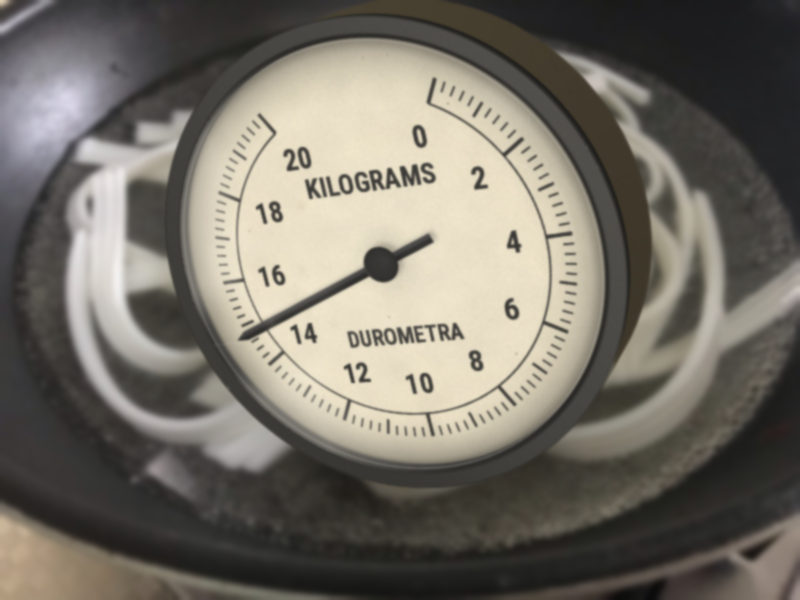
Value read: 14.8
